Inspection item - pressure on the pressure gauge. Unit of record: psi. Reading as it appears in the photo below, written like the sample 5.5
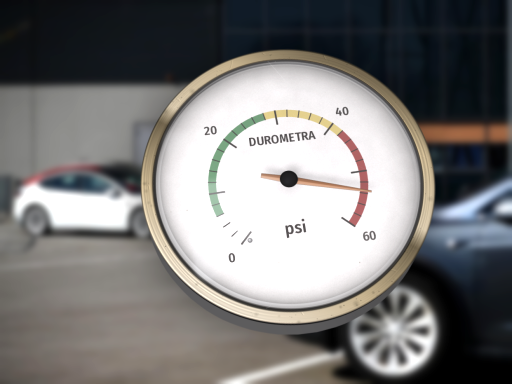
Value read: 54
